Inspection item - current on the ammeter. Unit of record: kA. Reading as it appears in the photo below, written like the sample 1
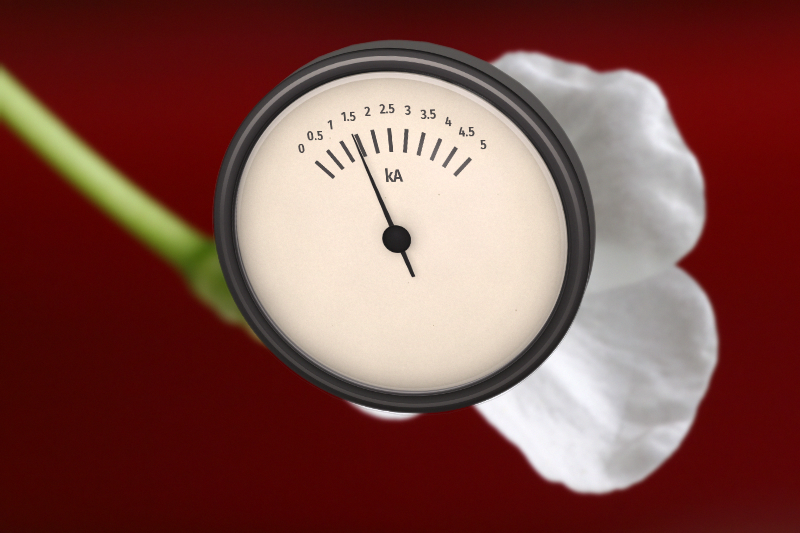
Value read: 1.5
